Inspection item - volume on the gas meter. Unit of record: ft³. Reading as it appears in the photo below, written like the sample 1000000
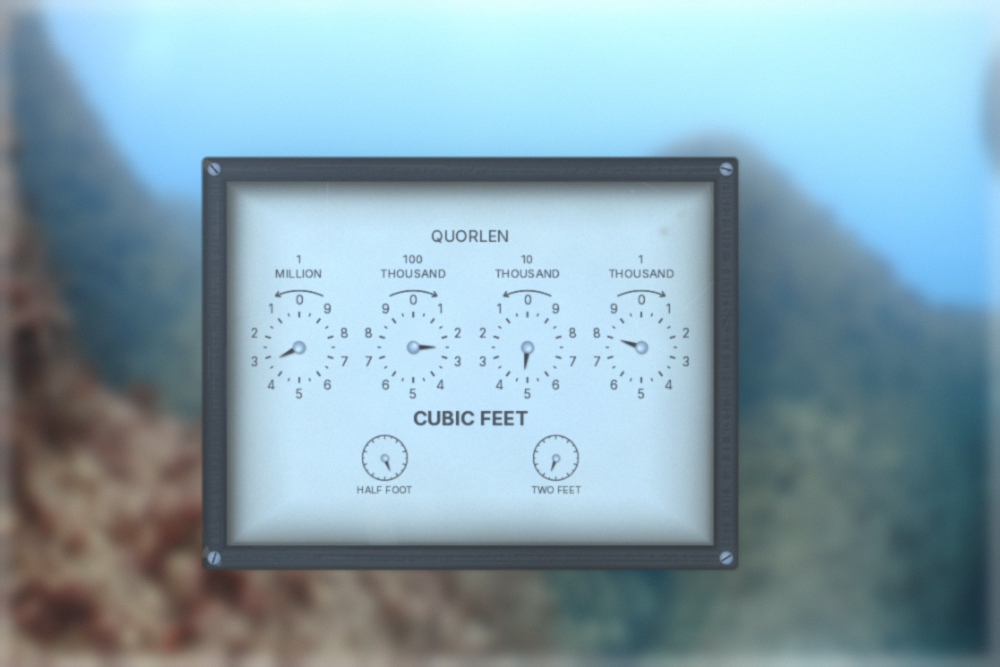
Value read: 324800
